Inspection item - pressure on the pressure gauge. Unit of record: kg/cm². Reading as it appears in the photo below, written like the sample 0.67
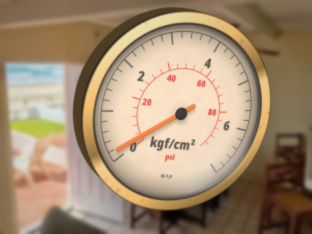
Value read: 0.2
